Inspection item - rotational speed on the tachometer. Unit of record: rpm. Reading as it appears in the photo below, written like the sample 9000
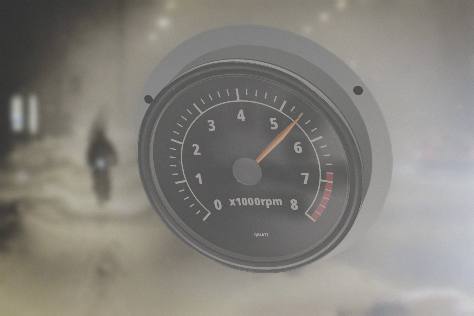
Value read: 5400
